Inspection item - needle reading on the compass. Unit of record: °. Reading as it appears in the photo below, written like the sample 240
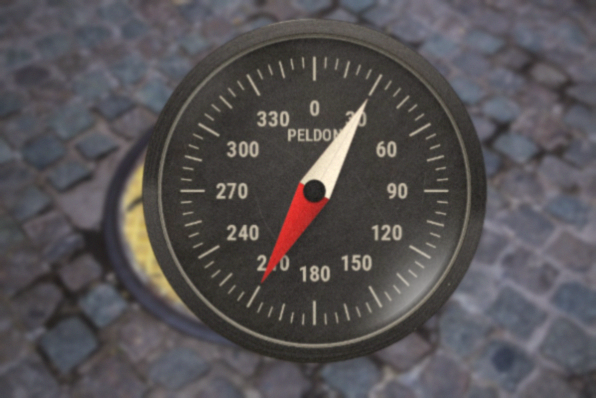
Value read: 210
